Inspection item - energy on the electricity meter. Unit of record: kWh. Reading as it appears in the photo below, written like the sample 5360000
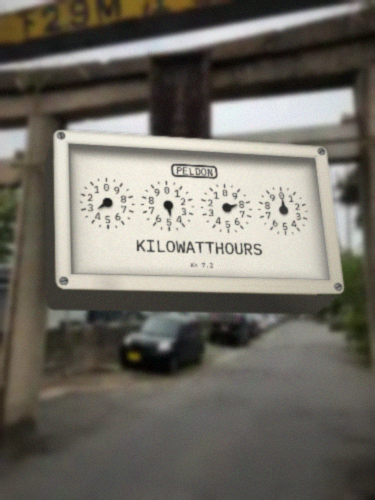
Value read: 3480
